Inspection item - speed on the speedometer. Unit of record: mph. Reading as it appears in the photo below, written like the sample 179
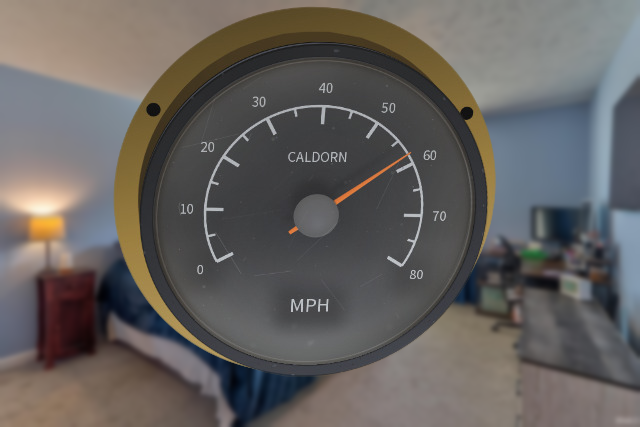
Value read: 57.5
